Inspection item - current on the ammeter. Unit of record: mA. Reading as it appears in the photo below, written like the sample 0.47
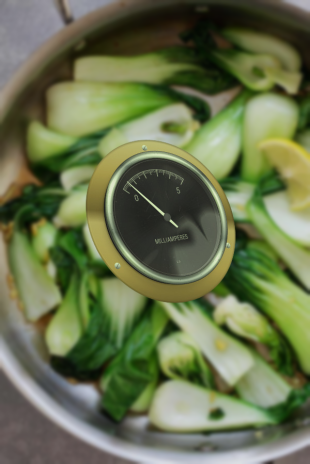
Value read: 0.5
